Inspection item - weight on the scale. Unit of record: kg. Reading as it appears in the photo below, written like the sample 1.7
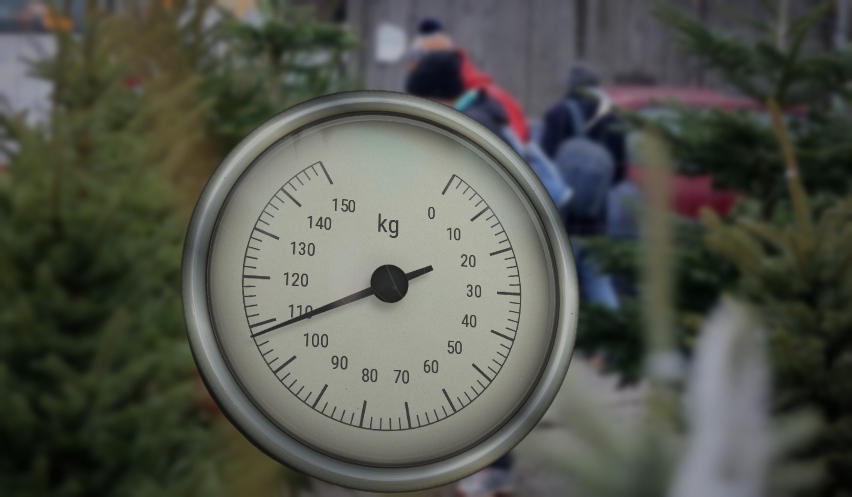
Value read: 108
